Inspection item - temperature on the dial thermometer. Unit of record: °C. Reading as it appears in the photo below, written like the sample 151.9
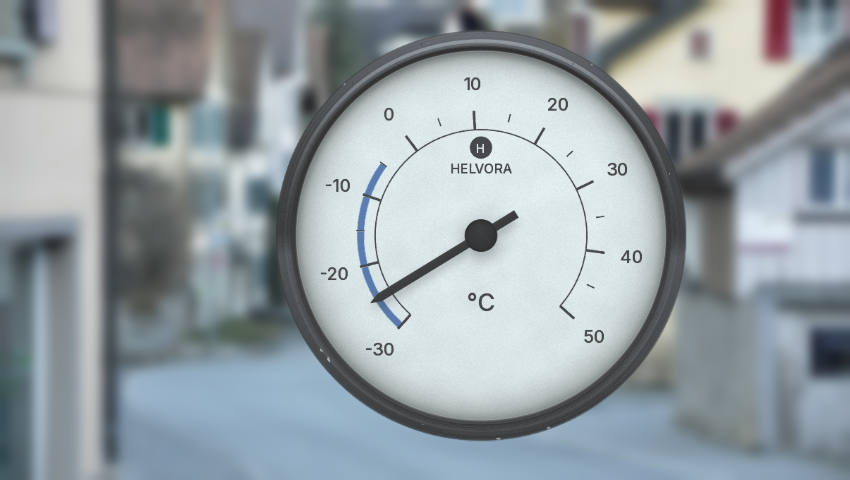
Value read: -25
